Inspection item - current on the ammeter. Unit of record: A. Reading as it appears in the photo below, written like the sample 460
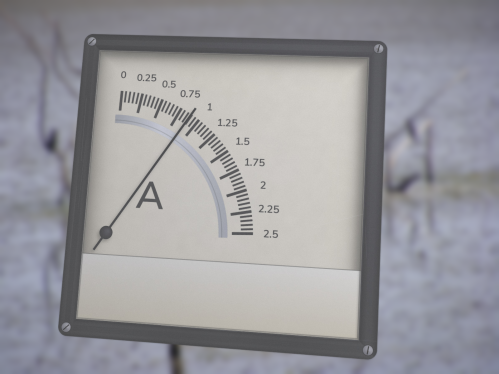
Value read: 0.9
